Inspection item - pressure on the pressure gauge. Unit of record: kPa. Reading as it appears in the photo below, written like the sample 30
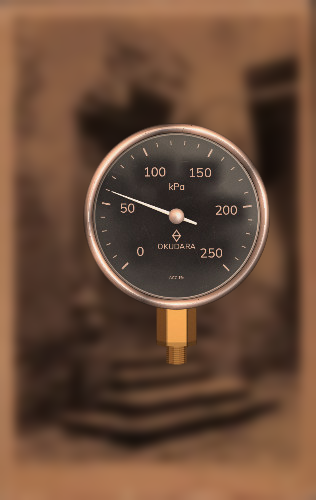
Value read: 60
